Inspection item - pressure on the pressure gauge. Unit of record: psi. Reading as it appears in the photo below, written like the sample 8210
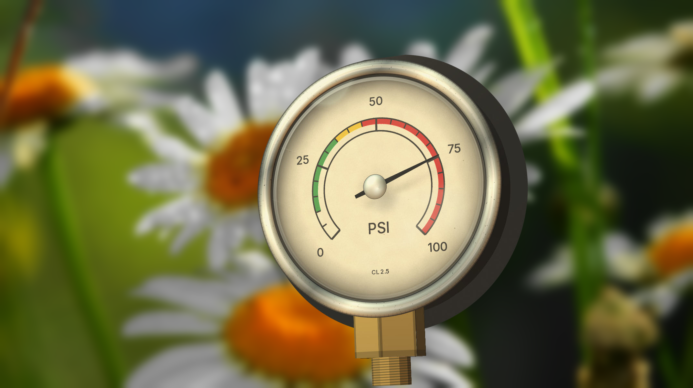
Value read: 75
